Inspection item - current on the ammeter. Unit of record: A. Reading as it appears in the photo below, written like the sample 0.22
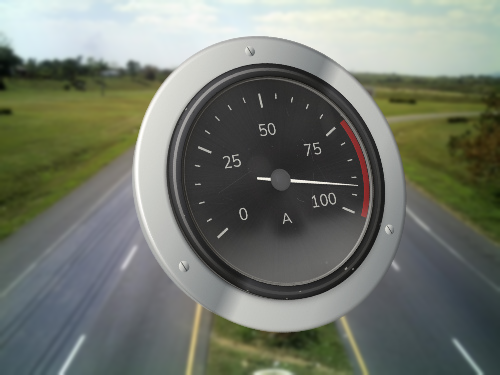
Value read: 92.5
